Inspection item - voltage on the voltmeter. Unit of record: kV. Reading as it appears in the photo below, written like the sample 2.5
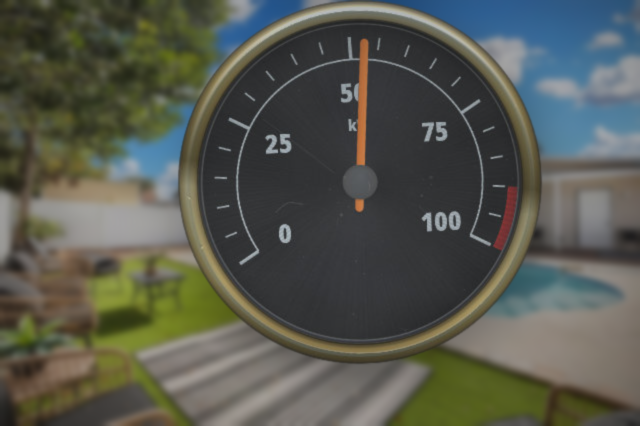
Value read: 52.5
